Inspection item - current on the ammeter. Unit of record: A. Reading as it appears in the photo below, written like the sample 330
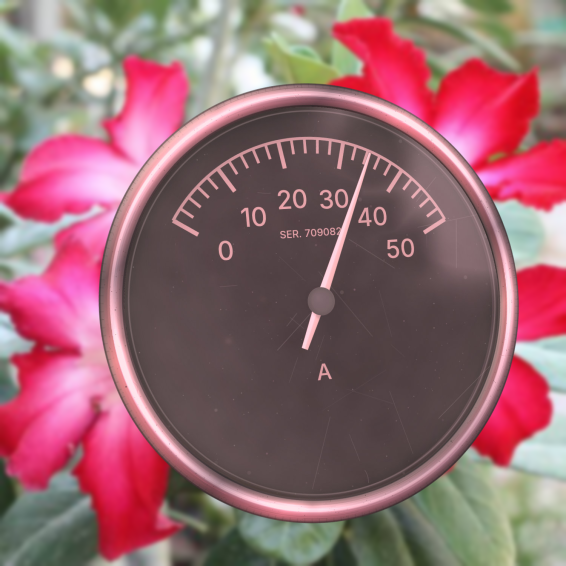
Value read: 34
